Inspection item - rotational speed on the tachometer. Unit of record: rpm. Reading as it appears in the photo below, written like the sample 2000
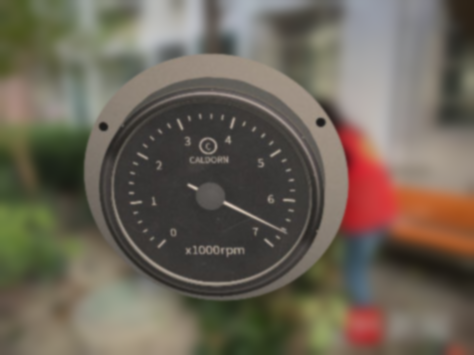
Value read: 6600
